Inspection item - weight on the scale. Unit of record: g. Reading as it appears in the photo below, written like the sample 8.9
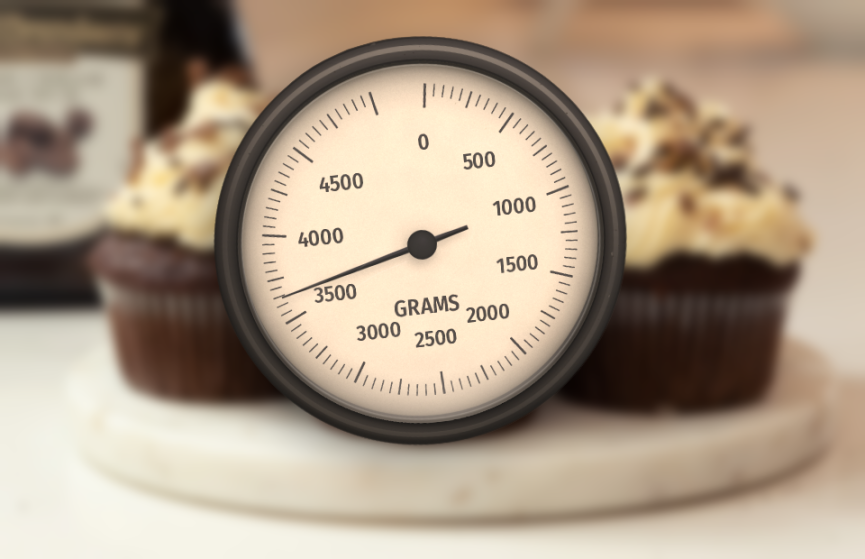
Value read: 3650
